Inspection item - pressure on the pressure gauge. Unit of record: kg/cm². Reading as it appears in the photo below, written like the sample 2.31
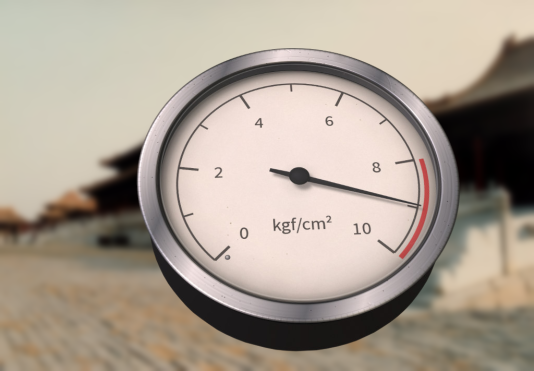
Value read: 9
